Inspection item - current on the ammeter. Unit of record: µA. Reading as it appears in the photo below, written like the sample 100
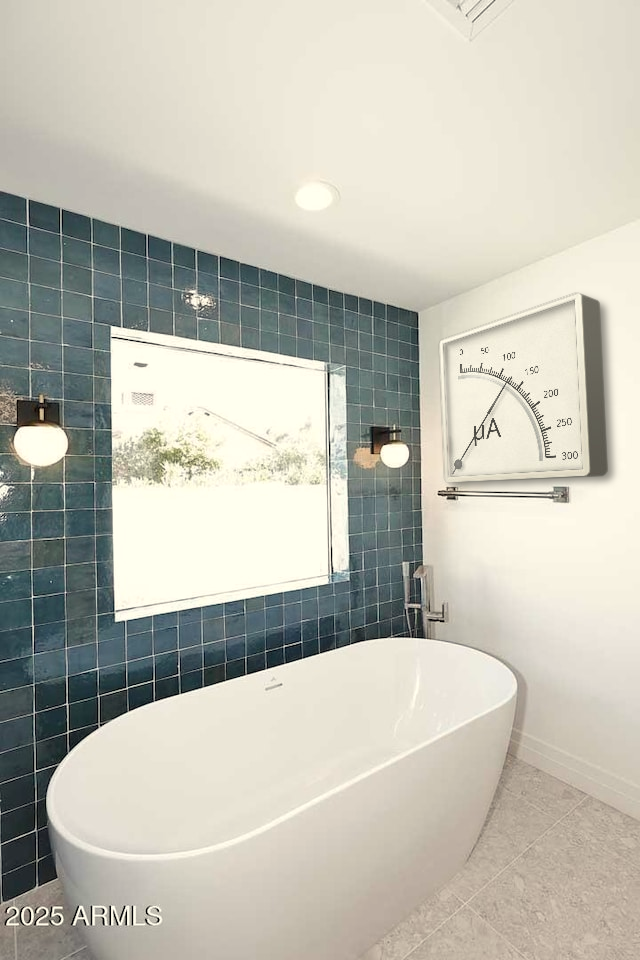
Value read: 125
